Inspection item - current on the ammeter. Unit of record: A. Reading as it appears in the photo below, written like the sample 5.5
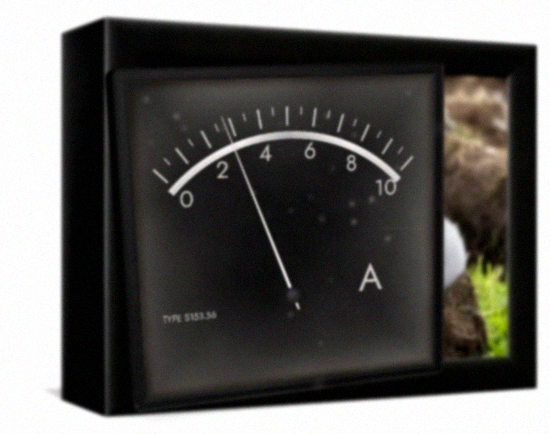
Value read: 2.75
